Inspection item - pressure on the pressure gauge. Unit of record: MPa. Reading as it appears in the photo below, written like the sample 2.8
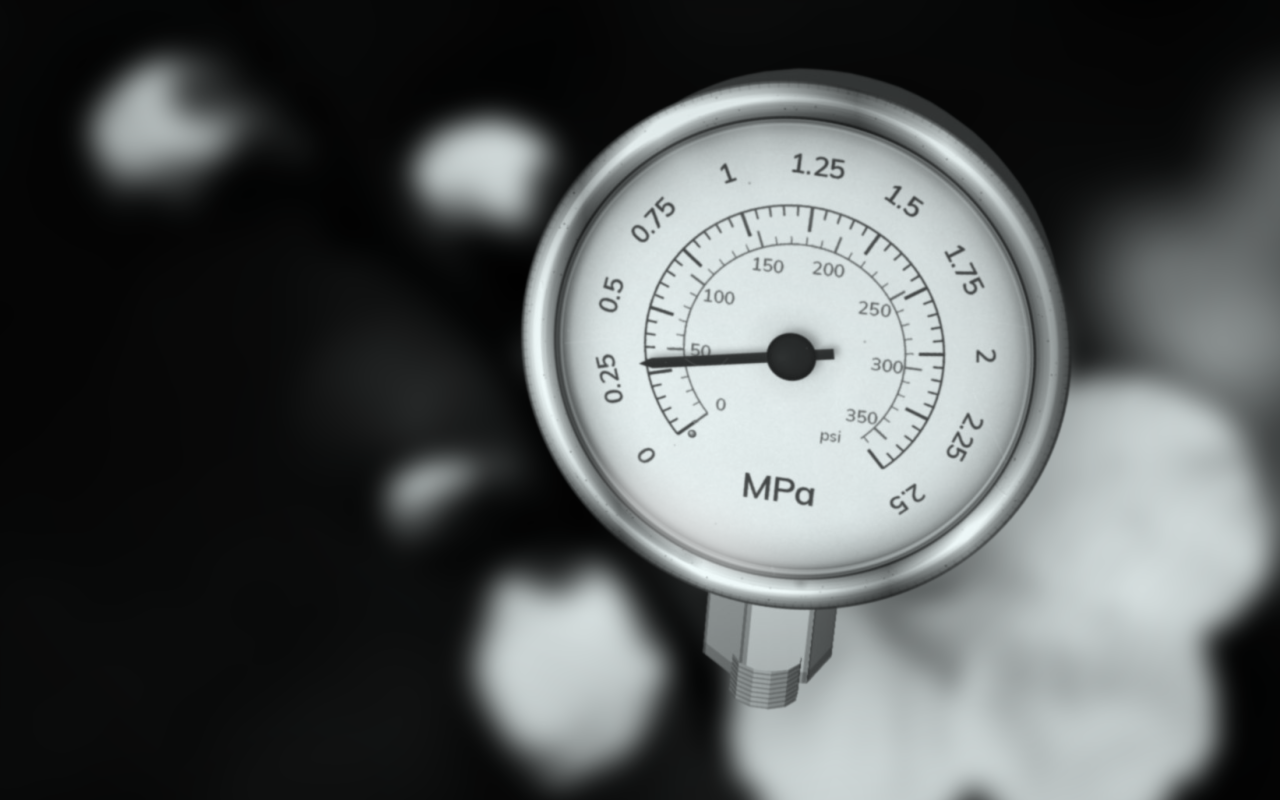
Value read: 0.3
